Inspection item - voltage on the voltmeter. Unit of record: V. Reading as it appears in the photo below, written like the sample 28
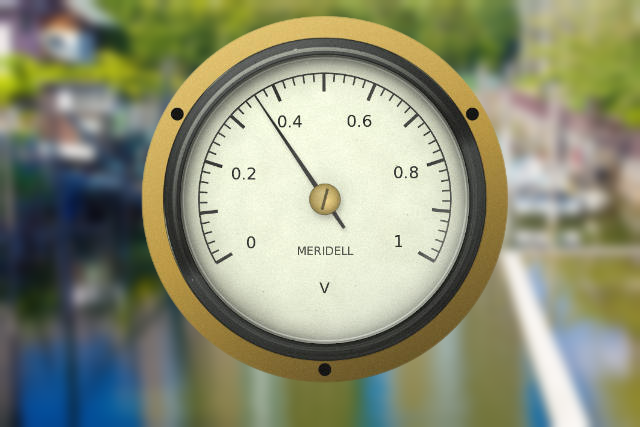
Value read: 0.36
